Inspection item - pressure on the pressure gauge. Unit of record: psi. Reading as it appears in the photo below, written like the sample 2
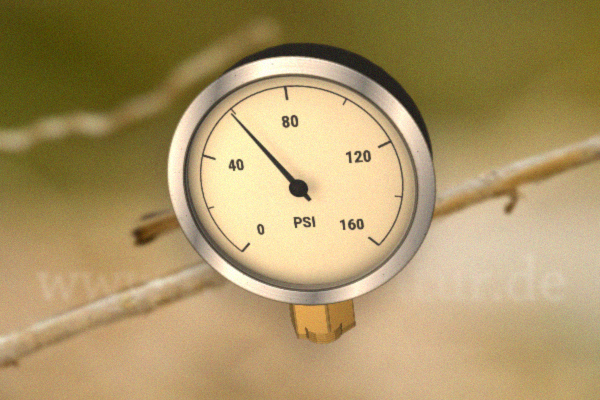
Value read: 60
